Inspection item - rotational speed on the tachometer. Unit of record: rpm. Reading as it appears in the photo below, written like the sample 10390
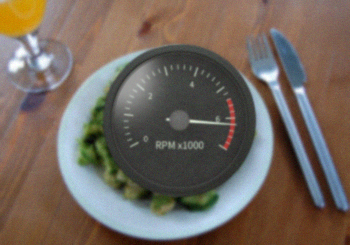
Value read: 6200
